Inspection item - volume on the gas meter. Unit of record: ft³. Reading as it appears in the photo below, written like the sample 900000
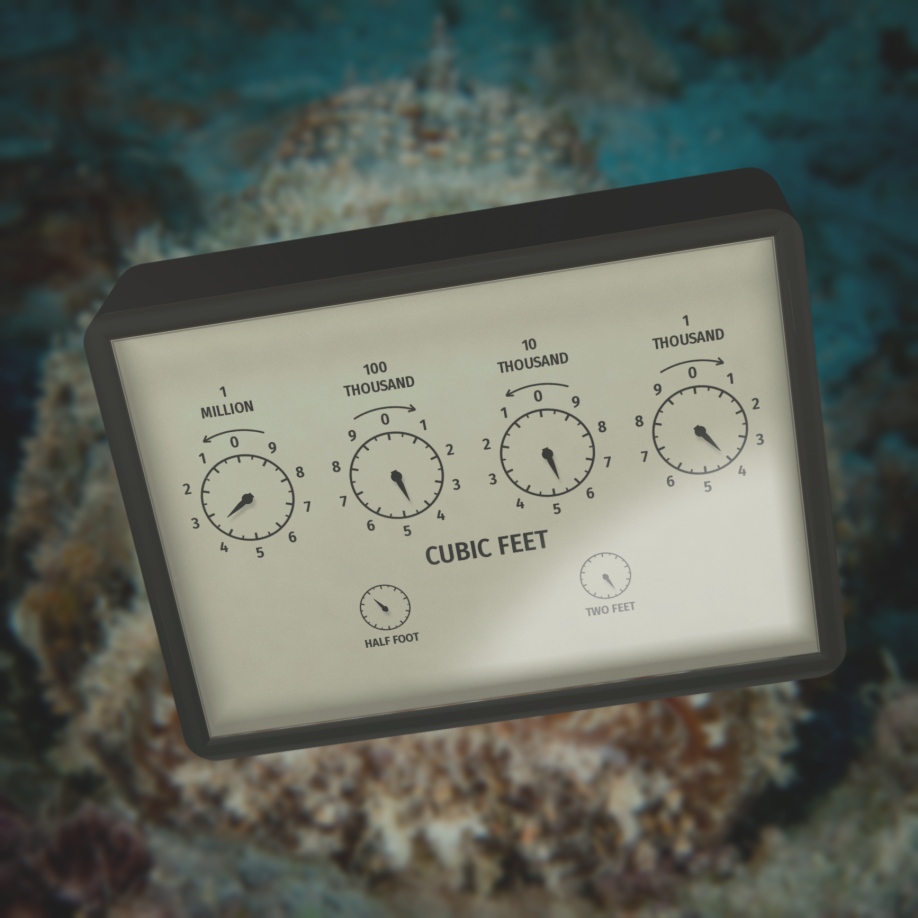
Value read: 345400
